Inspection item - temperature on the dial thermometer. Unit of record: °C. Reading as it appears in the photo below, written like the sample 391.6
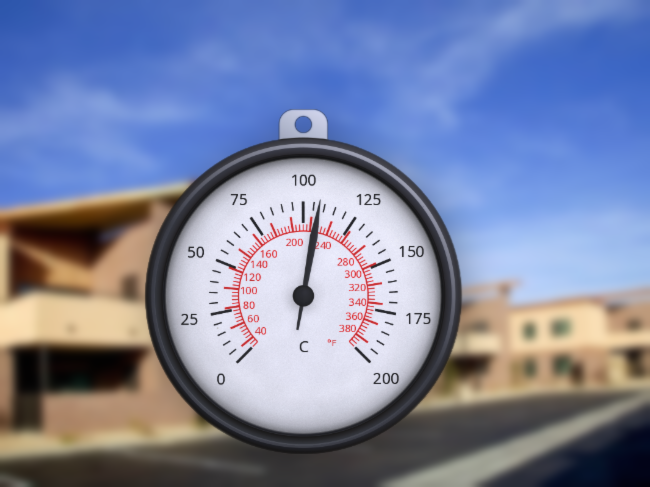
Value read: 107.5
